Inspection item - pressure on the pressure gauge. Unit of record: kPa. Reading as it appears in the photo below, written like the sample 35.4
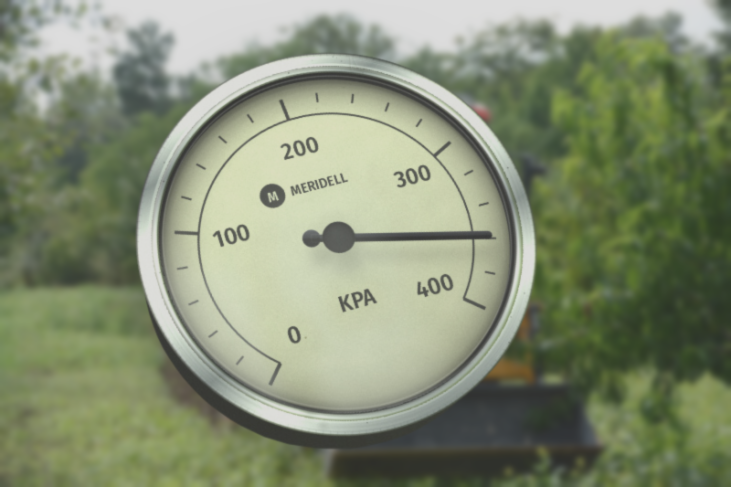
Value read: 360
